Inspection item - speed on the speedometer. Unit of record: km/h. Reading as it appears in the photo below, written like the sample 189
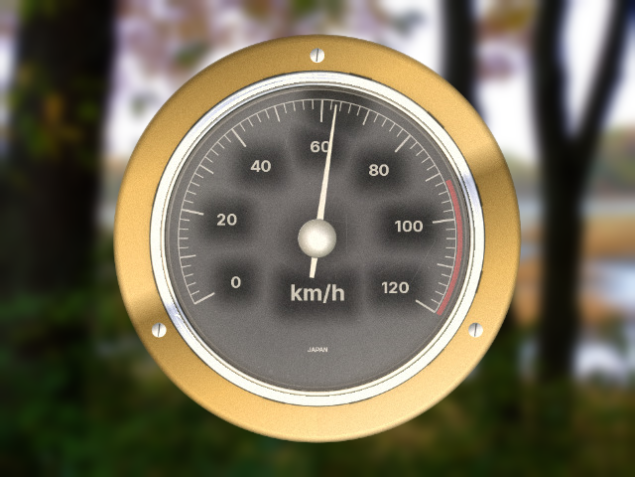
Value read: 63
